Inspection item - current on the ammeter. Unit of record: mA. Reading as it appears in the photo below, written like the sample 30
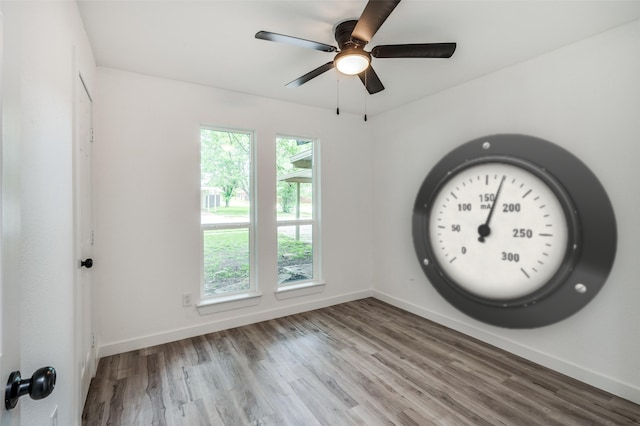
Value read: 170
